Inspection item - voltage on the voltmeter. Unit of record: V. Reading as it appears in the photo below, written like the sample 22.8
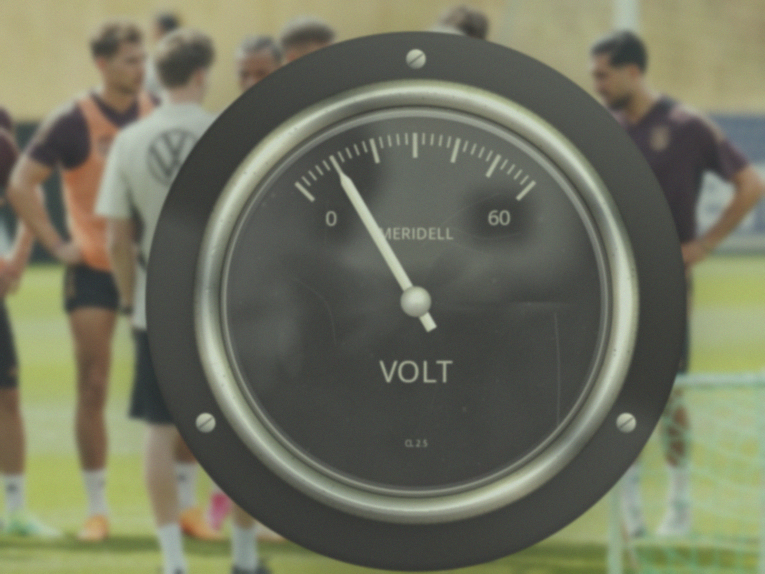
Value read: 10
